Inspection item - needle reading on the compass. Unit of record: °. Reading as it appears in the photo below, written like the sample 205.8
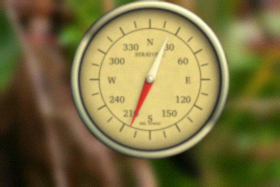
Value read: 202.5
